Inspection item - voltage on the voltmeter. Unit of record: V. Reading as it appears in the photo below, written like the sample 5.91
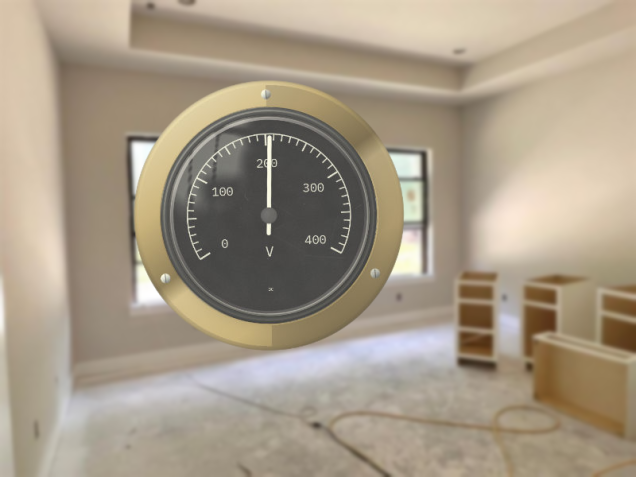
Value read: 205
